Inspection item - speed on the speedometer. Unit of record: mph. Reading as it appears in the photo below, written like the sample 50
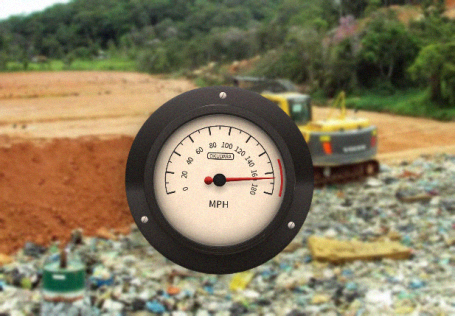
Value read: 165
